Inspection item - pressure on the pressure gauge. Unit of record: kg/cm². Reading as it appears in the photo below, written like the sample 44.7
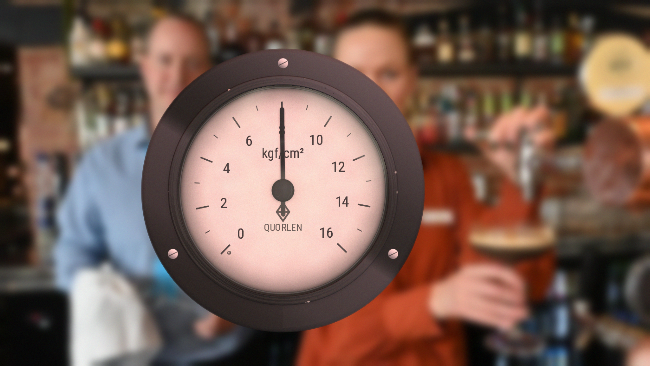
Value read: 8
